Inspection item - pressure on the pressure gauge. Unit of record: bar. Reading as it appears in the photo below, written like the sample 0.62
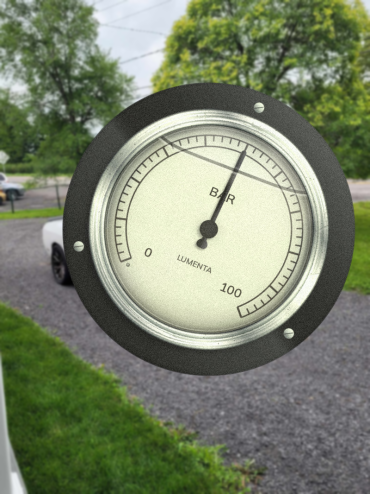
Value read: 50
